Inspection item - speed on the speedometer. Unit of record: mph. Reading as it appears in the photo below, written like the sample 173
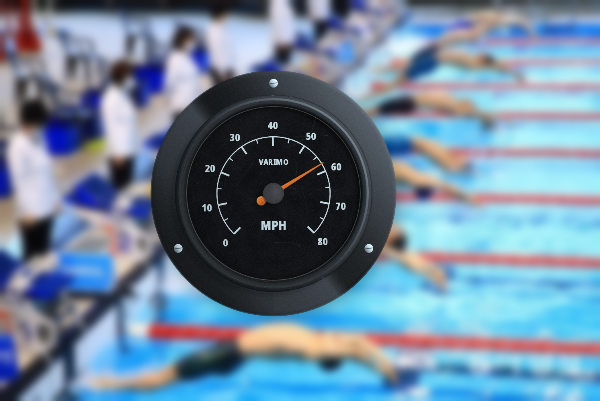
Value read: 57.5
